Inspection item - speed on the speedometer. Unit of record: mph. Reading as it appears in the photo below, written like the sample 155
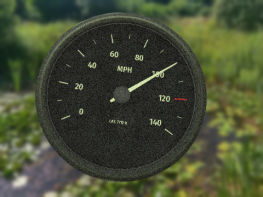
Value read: 100
